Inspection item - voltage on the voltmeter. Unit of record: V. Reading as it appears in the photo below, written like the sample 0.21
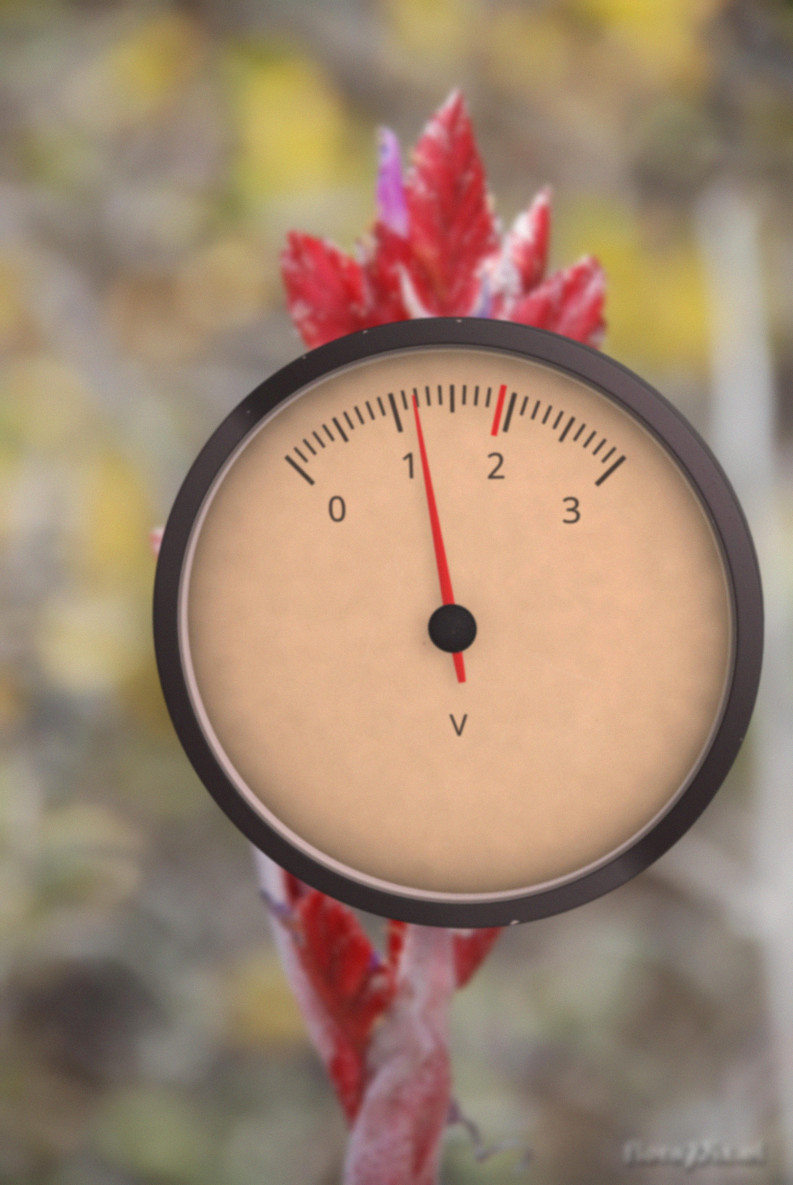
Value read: 1.2
